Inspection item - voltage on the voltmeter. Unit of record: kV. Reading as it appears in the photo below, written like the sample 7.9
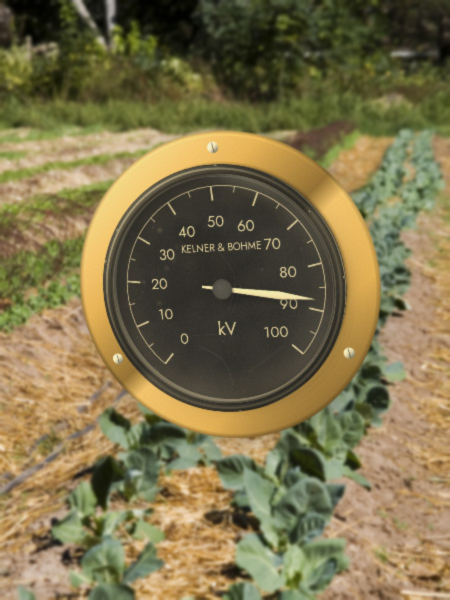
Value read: 87.5
